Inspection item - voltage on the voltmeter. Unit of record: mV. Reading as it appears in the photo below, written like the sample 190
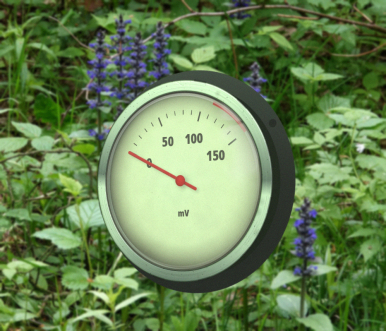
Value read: 0
